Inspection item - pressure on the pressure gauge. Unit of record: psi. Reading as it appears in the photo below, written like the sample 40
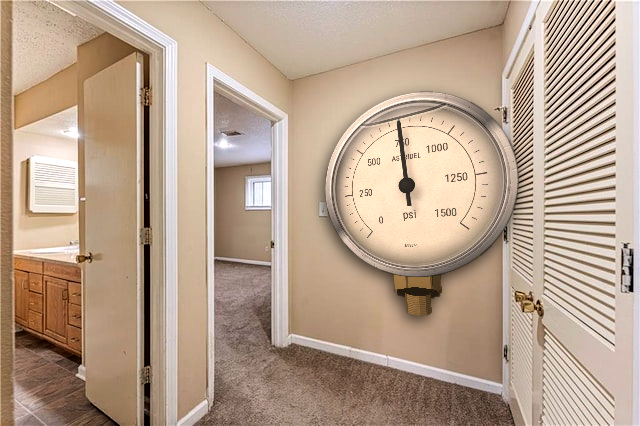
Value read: 750
